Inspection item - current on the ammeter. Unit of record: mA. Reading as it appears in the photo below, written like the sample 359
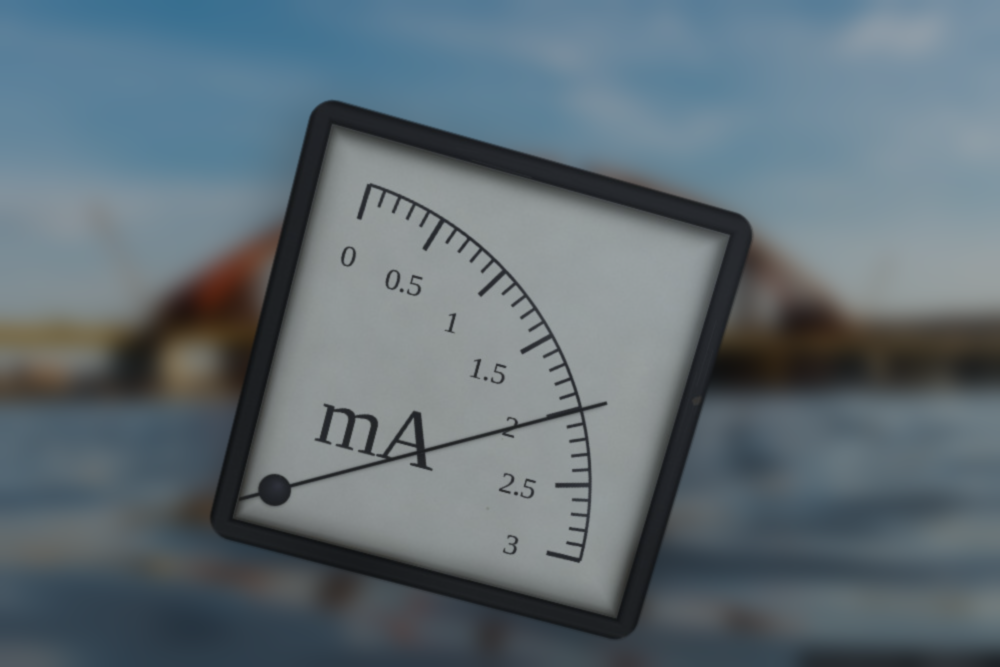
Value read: 2
